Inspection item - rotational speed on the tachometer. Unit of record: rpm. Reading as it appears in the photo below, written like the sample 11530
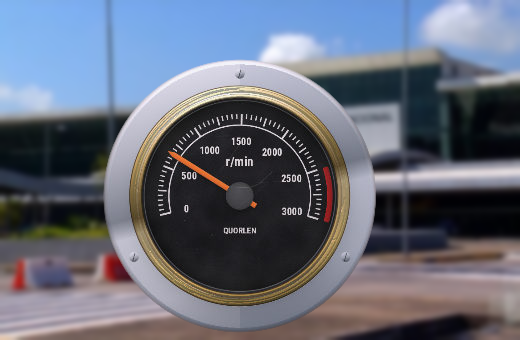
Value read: 650
